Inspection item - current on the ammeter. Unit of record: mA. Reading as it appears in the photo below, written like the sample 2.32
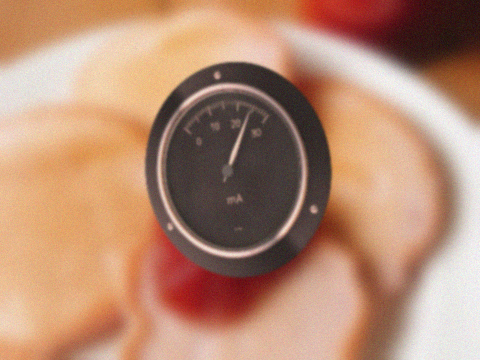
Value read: 25
